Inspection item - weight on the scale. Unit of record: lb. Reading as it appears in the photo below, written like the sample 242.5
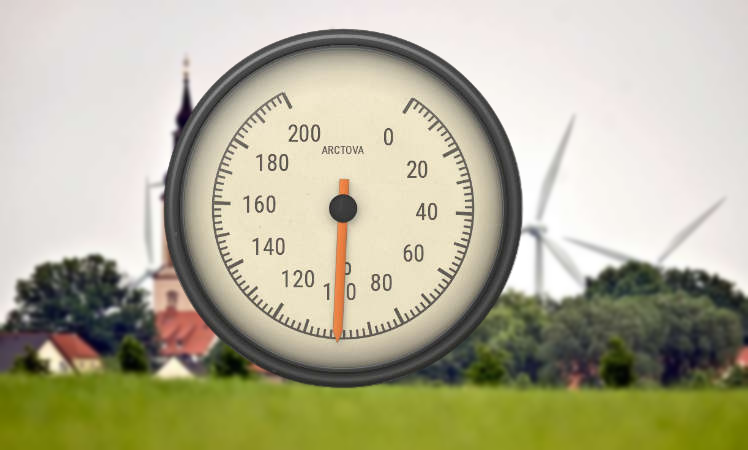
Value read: 100
